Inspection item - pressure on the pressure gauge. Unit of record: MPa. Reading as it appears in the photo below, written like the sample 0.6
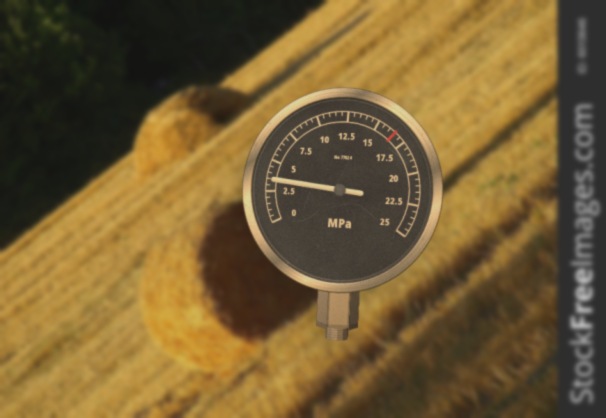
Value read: 3.5
